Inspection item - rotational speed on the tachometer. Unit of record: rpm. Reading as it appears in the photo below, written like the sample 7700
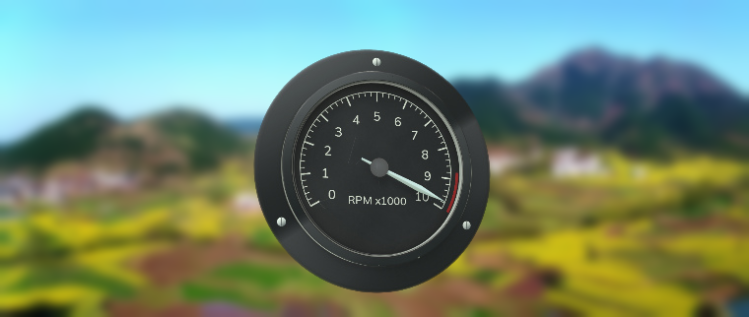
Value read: 9800
